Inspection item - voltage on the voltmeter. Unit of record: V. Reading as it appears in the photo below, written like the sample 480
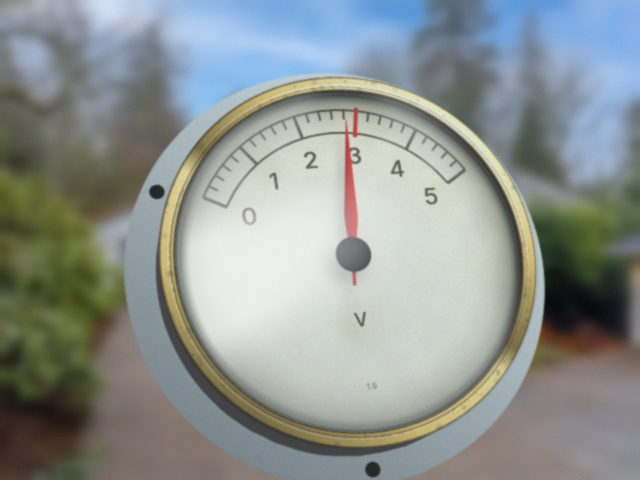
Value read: 2.8
